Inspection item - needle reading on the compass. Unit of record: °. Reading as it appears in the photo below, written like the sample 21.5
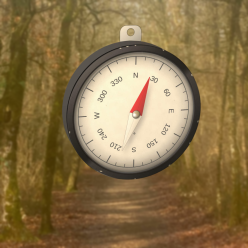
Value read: 20
